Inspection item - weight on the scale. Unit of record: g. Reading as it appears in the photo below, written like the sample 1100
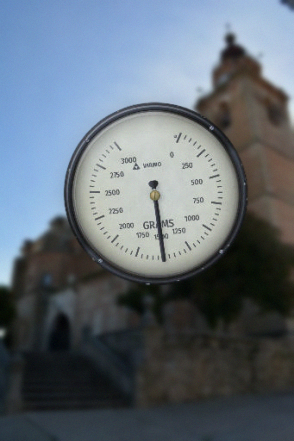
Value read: 1500
